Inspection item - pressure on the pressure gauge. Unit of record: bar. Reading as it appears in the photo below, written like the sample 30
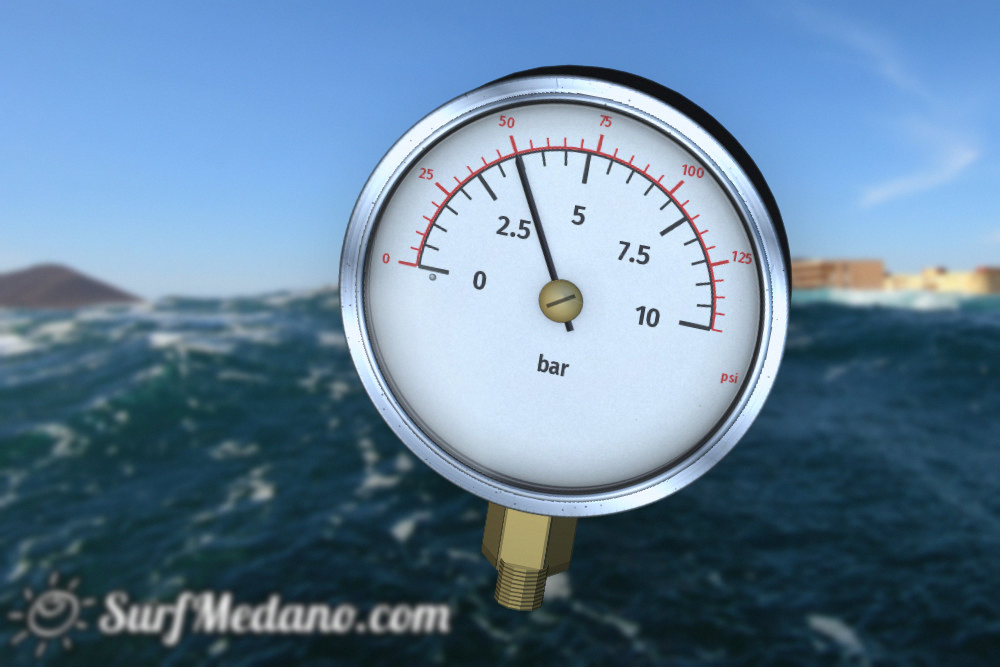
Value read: 3.5
